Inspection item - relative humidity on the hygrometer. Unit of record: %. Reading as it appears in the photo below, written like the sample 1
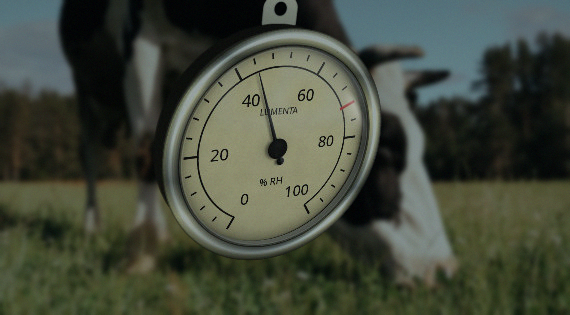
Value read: 44
